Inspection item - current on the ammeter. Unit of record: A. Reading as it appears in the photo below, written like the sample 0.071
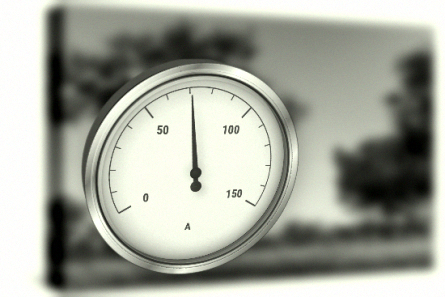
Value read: 70
